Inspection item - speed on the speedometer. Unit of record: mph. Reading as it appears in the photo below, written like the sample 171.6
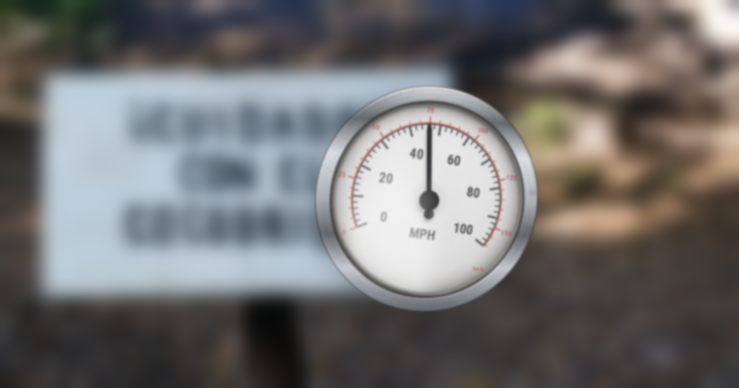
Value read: 46
